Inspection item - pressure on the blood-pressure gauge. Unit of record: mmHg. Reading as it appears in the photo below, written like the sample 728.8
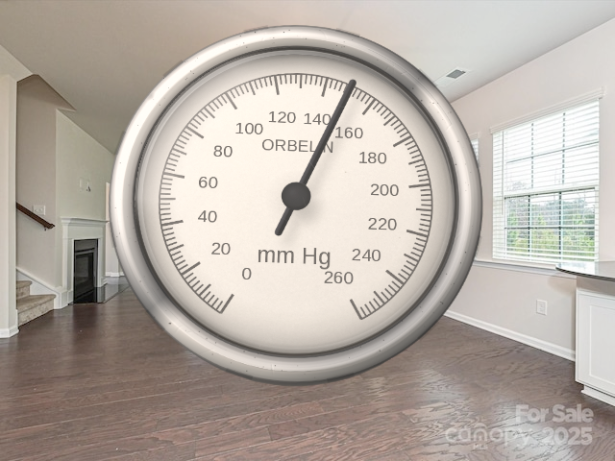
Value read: 150
